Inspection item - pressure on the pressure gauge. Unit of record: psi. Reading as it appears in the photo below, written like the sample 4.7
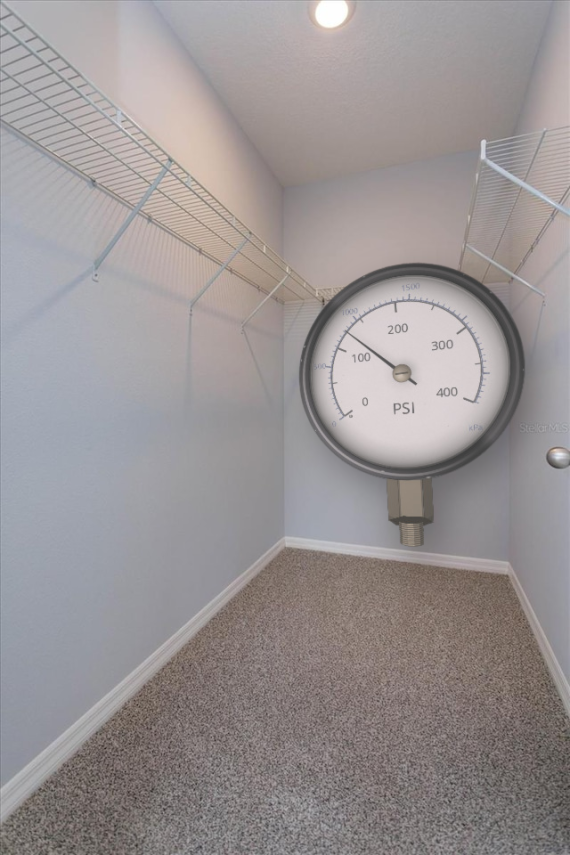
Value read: 125
